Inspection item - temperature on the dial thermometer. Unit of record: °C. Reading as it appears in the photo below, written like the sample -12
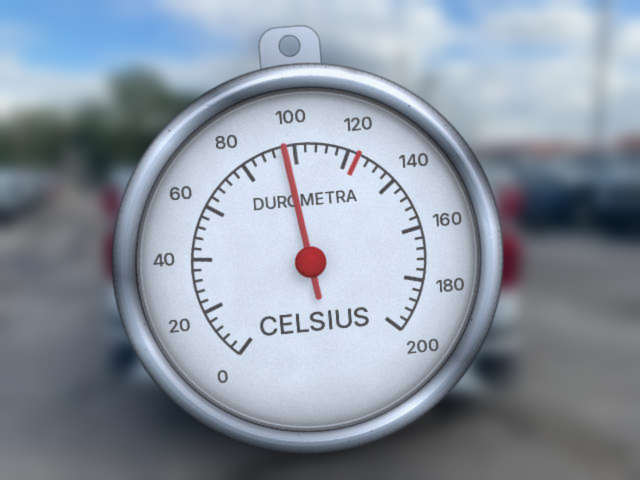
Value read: 96
